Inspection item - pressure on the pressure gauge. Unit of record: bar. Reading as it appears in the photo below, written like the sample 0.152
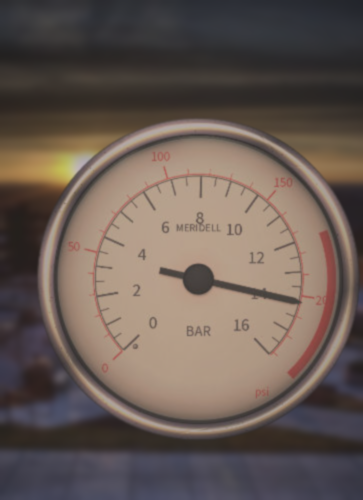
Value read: 14
